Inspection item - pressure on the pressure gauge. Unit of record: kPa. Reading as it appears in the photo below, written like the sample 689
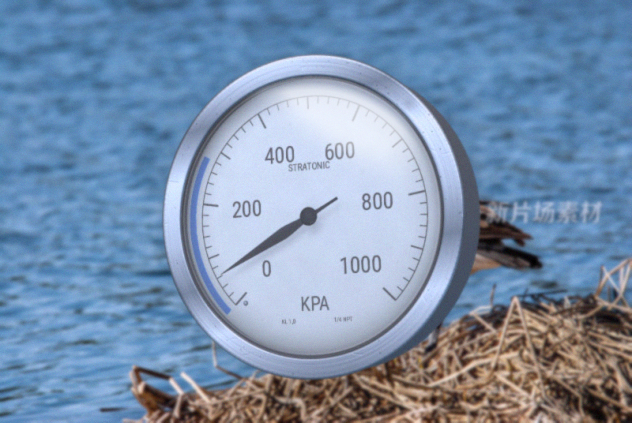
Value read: 60
